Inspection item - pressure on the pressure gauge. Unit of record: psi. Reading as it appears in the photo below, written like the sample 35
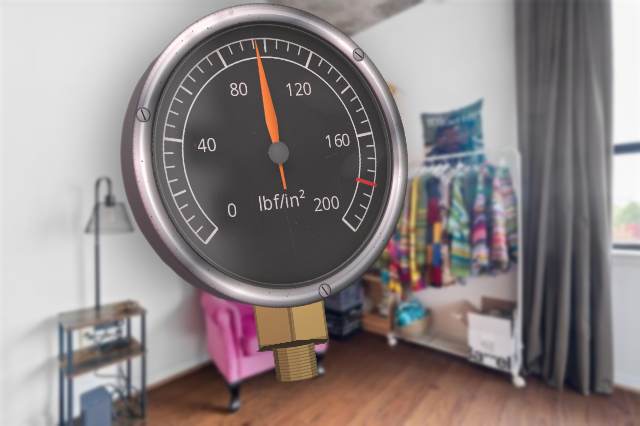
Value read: 95
